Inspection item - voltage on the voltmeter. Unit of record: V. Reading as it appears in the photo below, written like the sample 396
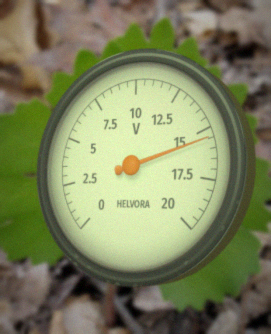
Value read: 15.5
